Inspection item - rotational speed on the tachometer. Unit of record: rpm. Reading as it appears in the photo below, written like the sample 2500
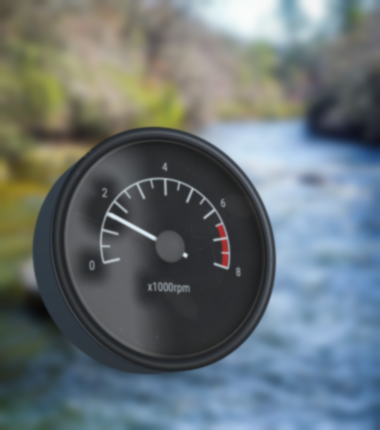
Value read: 1500
